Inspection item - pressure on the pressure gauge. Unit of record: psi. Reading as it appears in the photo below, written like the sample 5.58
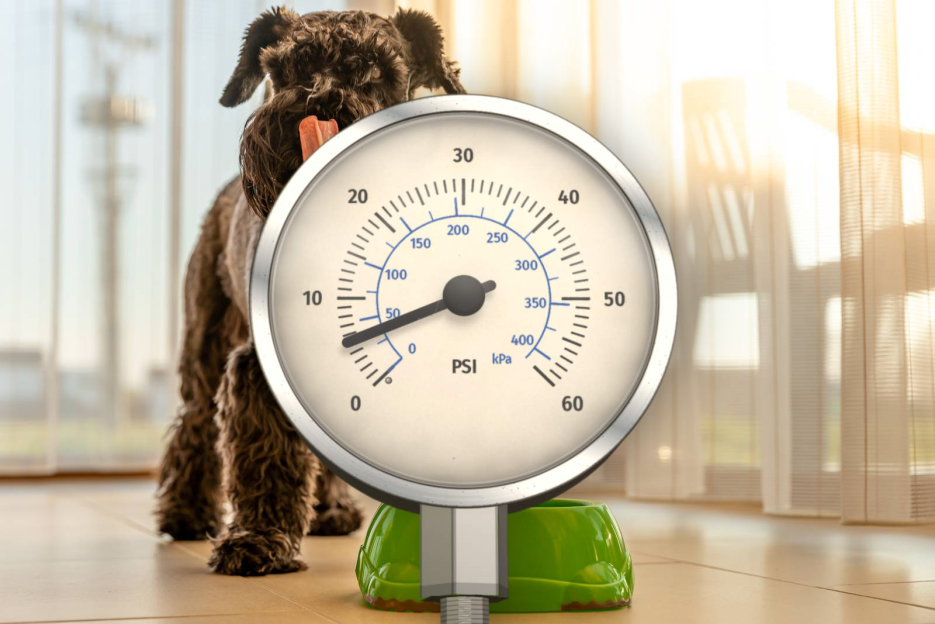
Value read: 5
